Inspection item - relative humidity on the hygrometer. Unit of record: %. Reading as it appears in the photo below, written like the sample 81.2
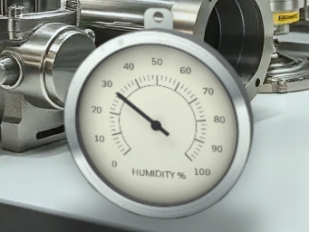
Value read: 30
